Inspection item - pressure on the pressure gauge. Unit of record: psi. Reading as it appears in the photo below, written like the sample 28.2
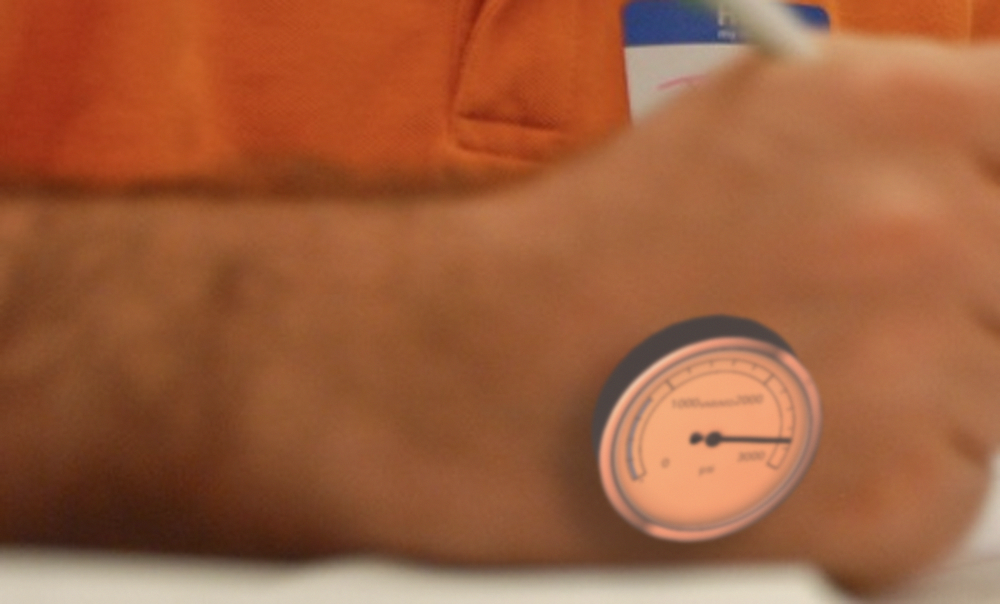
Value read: 2700
